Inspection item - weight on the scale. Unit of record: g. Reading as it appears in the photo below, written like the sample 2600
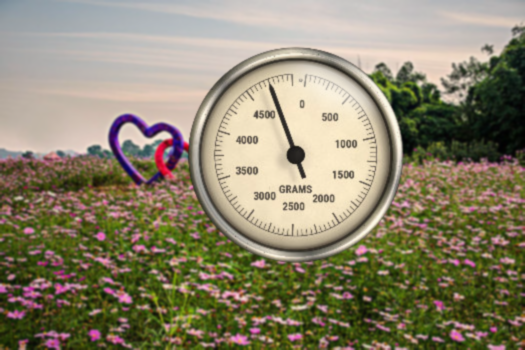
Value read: 4750
